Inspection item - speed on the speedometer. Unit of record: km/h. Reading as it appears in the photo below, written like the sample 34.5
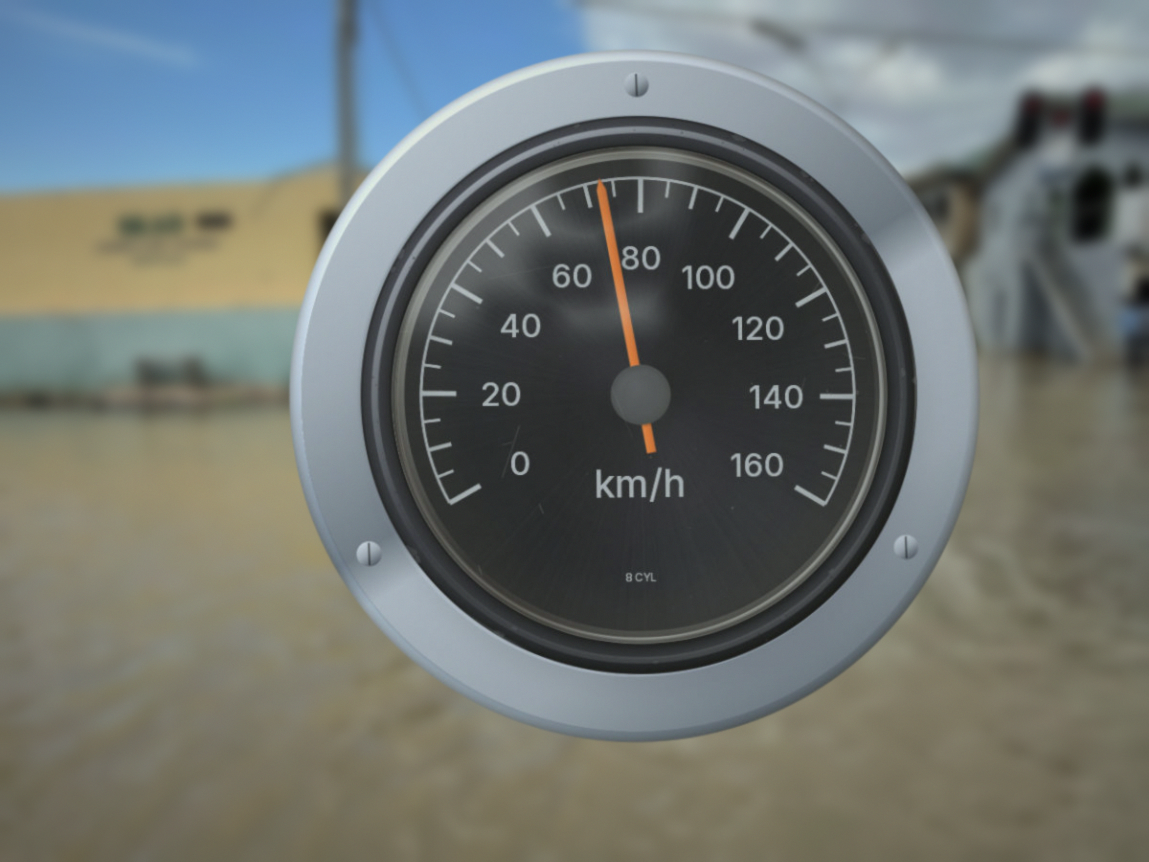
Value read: 72.5
